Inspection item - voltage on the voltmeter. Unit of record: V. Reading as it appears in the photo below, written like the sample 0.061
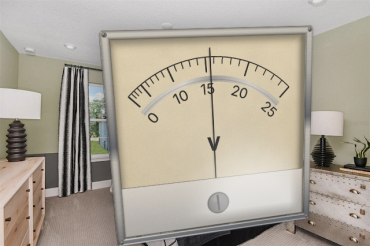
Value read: 15.5
